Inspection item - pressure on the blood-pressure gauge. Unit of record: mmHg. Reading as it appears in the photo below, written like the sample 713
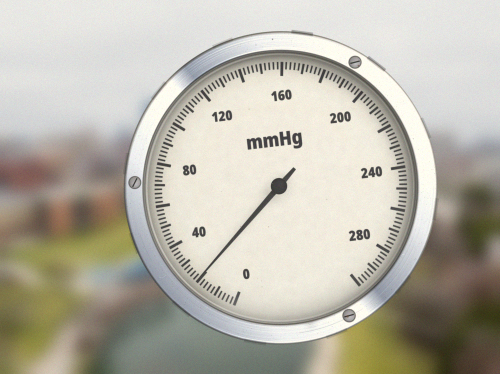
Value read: 20
